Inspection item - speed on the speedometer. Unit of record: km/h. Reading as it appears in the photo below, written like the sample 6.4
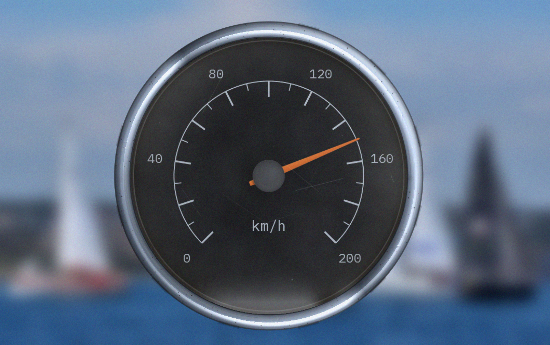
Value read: 150
